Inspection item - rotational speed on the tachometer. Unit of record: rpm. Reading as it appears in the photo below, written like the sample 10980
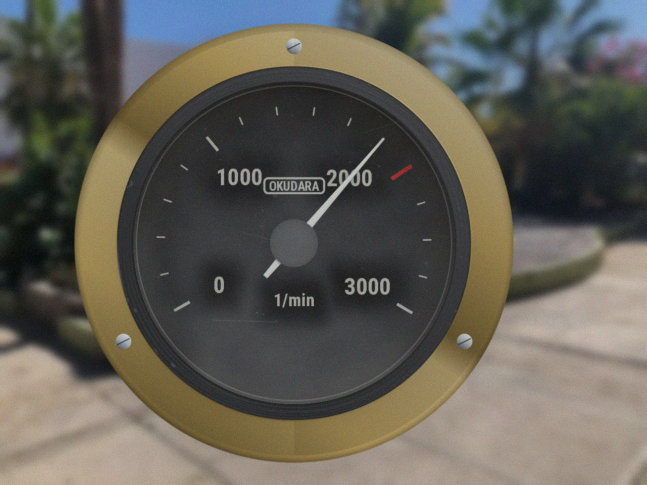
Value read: 2000
